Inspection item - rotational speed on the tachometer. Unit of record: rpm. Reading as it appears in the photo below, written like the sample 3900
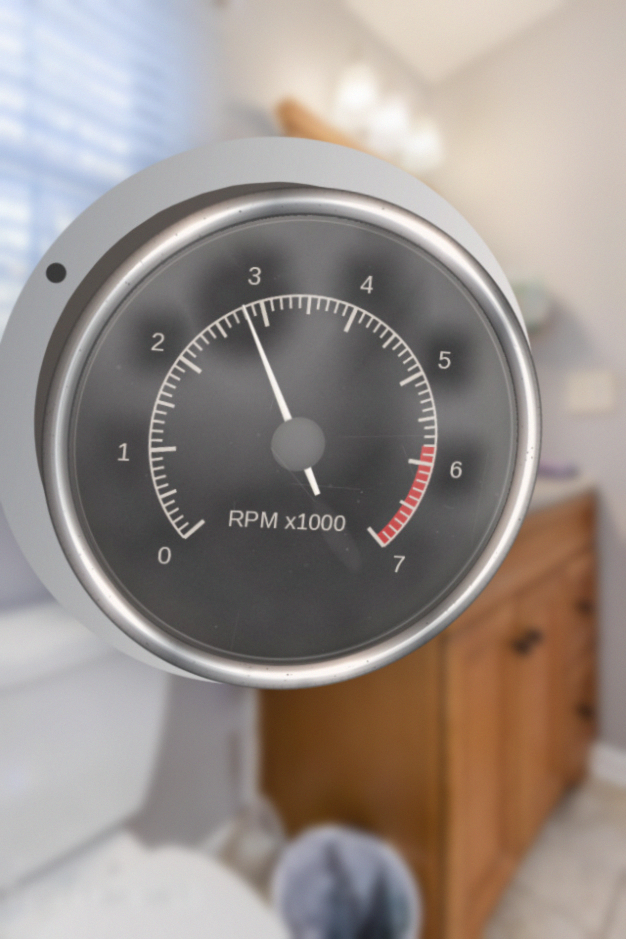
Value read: 2800
